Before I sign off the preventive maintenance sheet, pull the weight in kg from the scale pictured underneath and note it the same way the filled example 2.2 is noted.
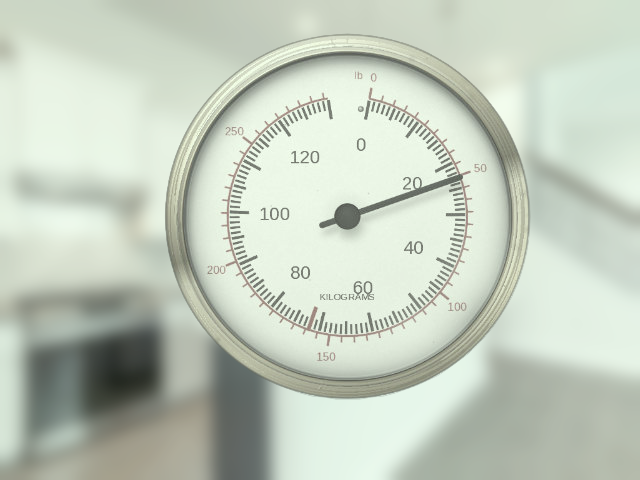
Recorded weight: 23
